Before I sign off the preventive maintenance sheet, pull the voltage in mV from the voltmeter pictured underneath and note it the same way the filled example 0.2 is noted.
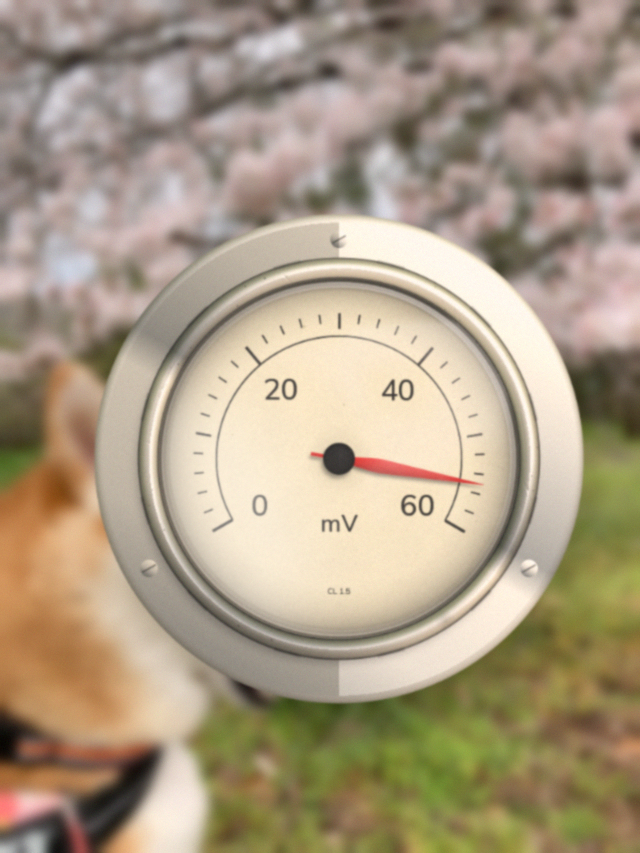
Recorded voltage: 55
